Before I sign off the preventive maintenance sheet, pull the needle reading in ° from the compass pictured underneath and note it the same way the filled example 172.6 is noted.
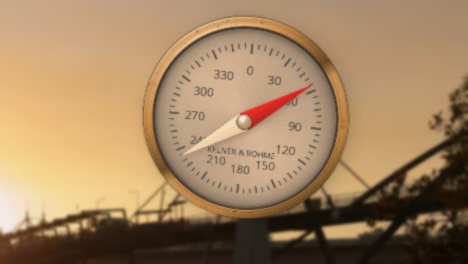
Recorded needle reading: 55
